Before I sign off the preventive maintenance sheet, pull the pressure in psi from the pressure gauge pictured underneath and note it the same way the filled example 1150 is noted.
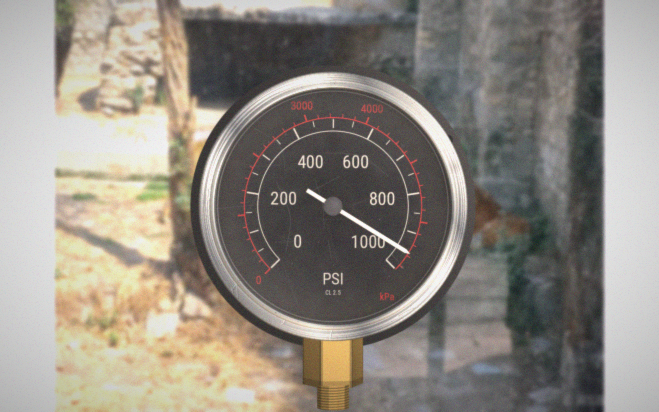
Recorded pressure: 950
